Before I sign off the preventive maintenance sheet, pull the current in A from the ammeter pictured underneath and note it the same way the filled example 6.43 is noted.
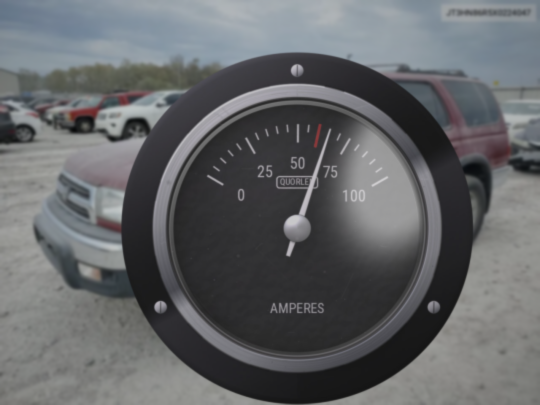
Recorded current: 65
